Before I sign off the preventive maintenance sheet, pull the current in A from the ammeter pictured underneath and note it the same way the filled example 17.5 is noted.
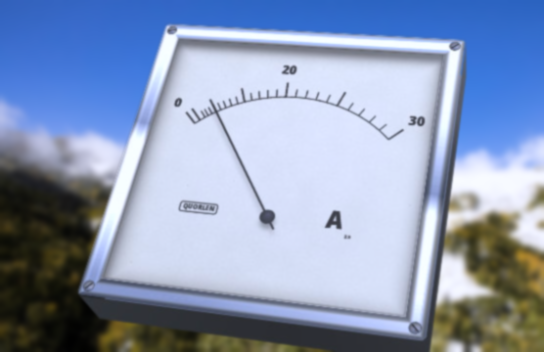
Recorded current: 10
